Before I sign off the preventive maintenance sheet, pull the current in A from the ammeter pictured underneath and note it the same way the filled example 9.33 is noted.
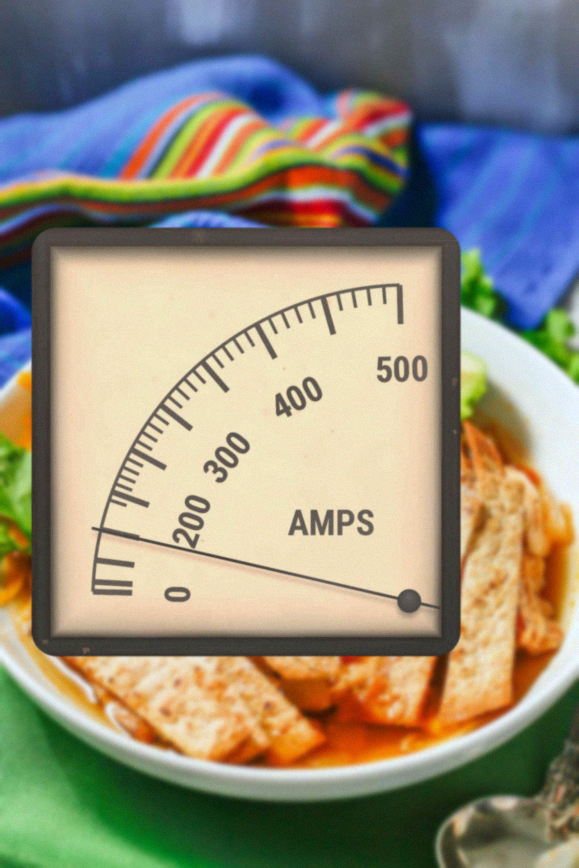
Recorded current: 150
